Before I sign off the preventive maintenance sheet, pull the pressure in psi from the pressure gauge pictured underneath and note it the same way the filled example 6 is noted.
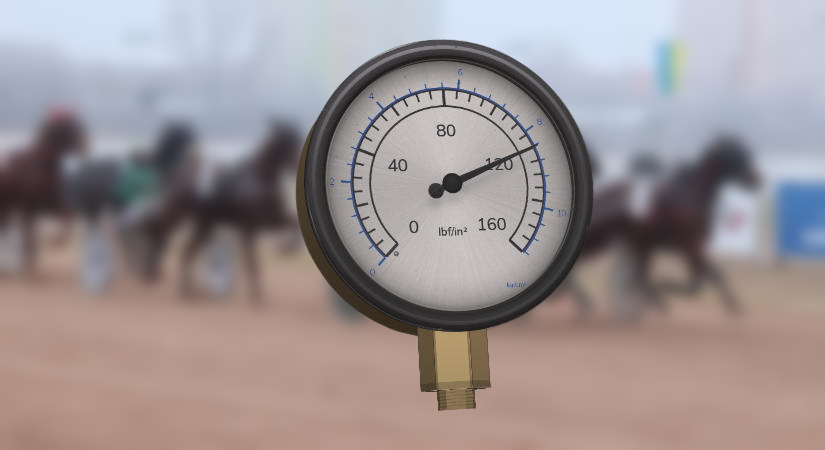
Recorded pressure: 120
